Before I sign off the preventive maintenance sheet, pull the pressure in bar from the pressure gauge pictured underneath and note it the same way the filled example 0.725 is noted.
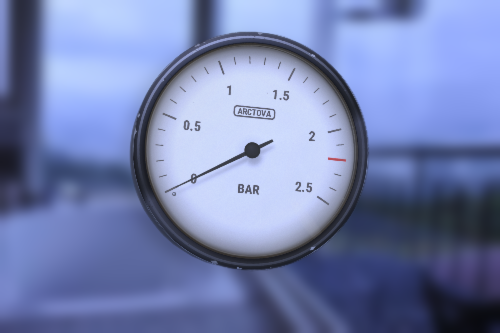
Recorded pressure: 0
